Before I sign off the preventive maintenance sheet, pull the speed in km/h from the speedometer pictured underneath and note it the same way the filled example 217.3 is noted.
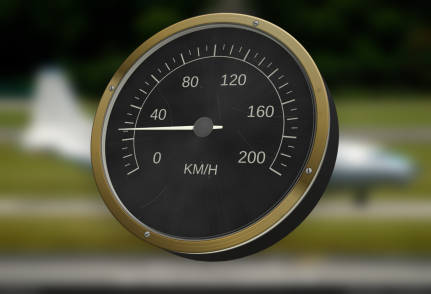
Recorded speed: 25
